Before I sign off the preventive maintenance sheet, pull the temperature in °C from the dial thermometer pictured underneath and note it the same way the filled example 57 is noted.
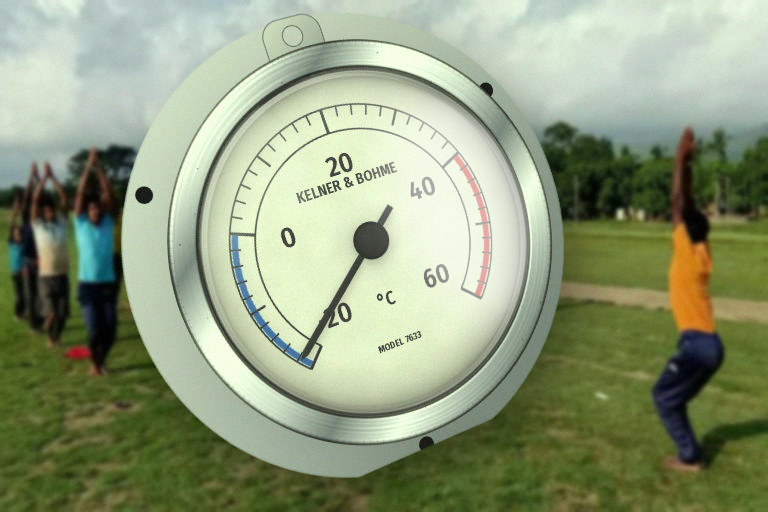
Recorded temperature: -18
